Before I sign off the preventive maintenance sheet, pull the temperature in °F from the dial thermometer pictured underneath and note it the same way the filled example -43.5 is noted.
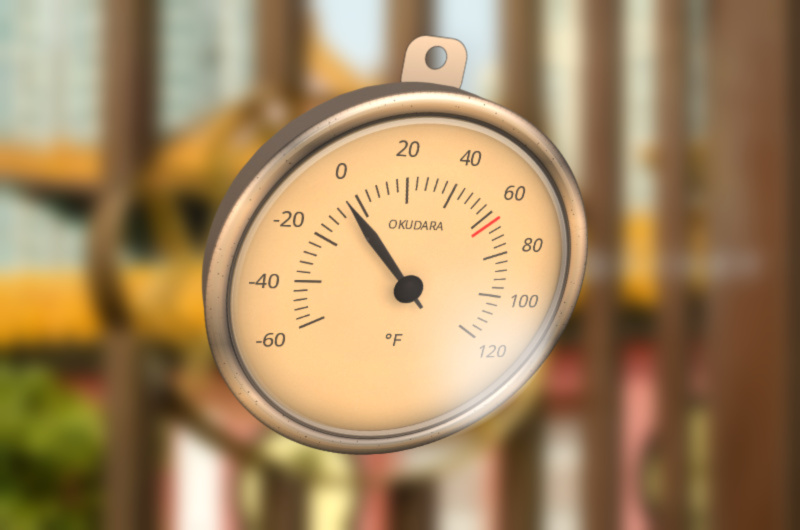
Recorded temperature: -4
